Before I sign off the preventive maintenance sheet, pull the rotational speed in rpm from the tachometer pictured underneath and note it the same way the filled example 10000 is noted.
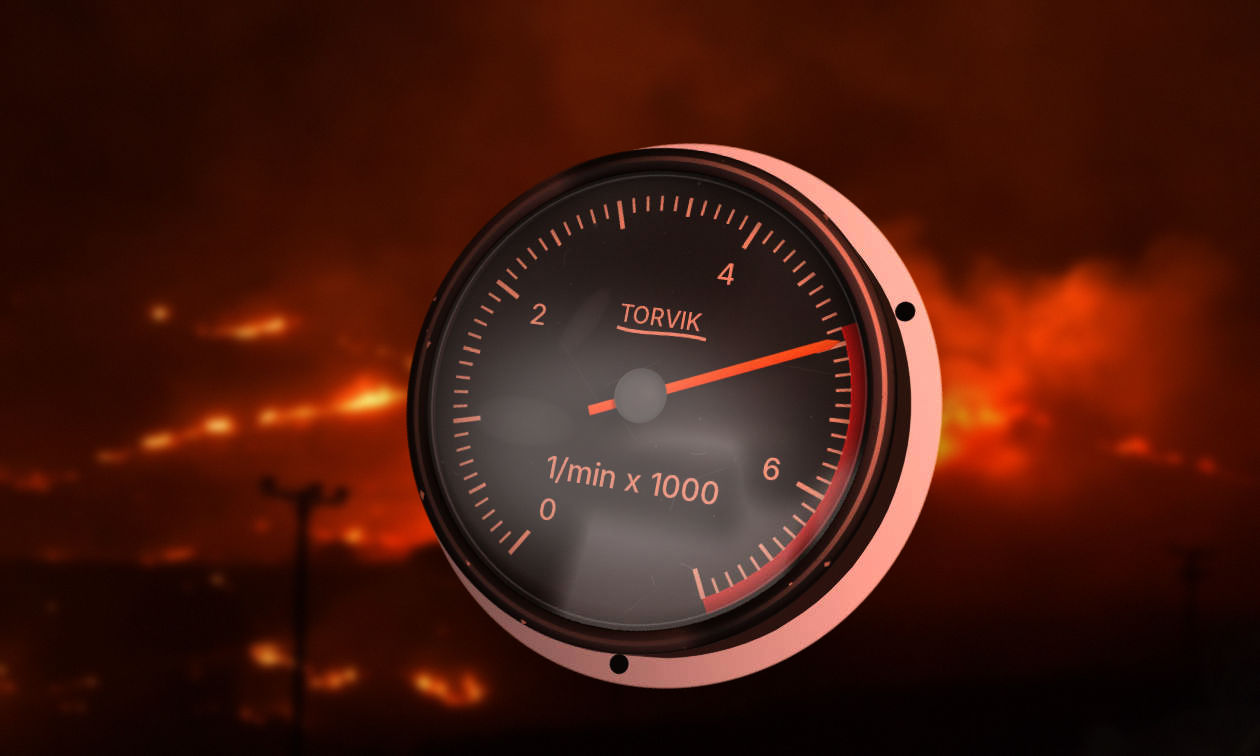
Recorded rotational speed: 5000
